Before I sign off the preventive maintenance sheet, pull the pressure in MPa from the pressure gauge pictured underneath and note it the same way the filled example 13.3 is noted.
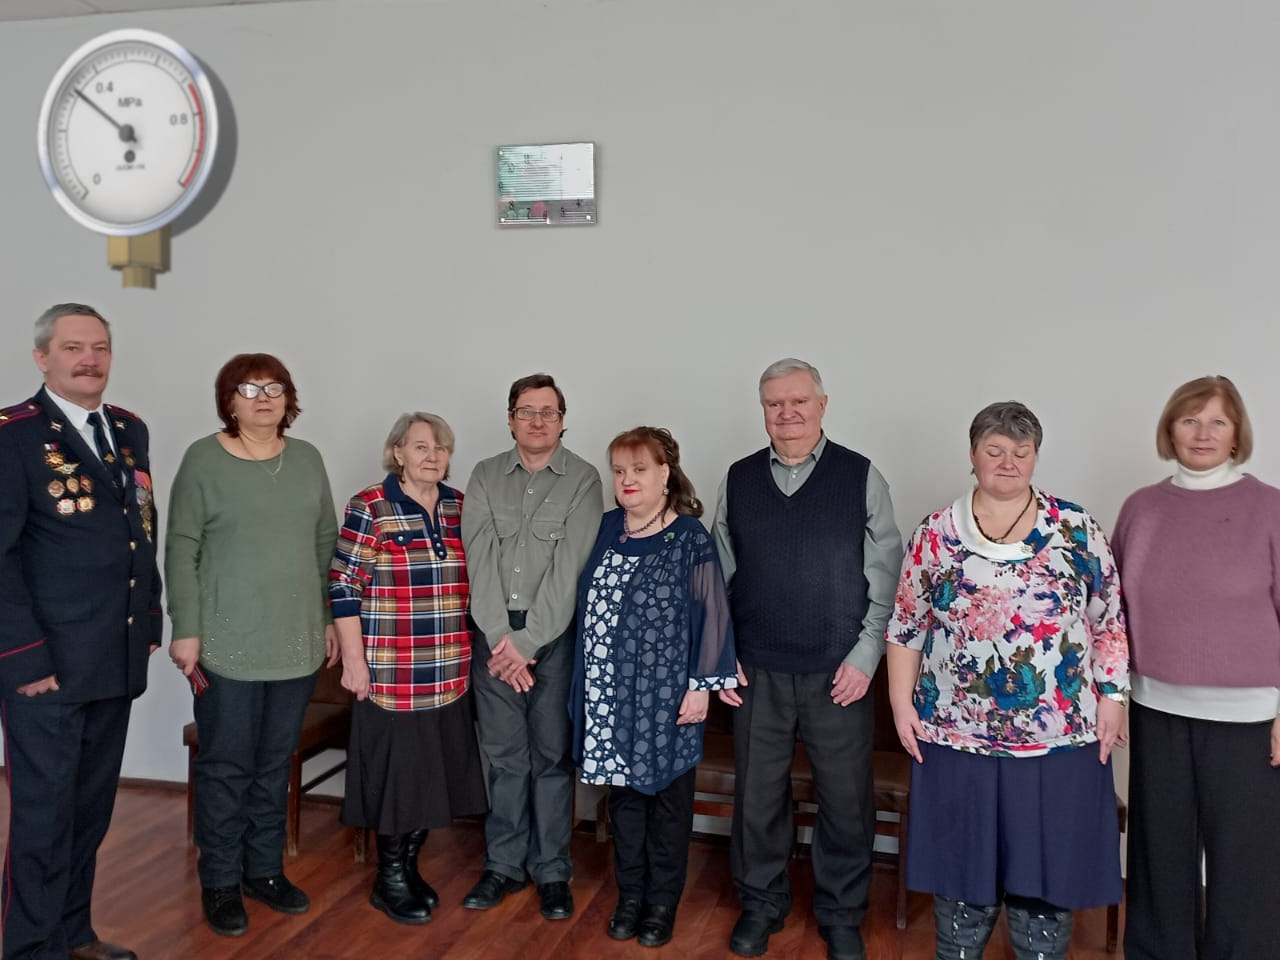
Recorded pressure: 0.32
